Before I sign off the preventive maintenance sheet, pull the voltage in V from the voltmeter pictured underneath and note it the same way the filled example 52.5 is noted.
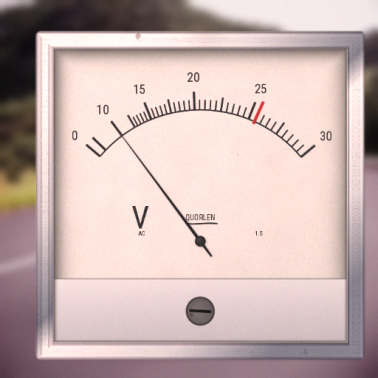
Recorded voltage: 10
